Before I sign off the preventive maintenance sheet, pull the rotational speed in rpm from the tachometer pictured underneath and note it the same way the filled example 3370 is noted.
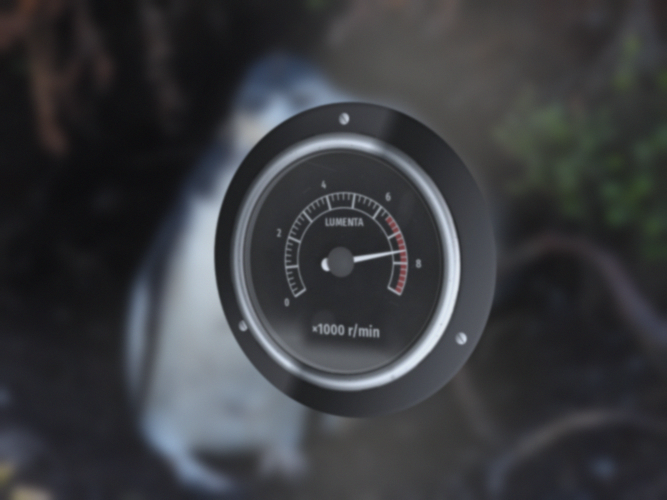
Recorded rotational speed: 7600
